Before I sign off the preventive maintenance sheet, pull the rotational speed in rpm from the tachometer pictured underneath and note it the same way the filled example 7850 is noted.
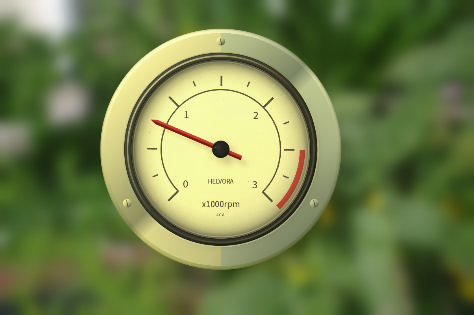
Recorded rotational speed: 750
